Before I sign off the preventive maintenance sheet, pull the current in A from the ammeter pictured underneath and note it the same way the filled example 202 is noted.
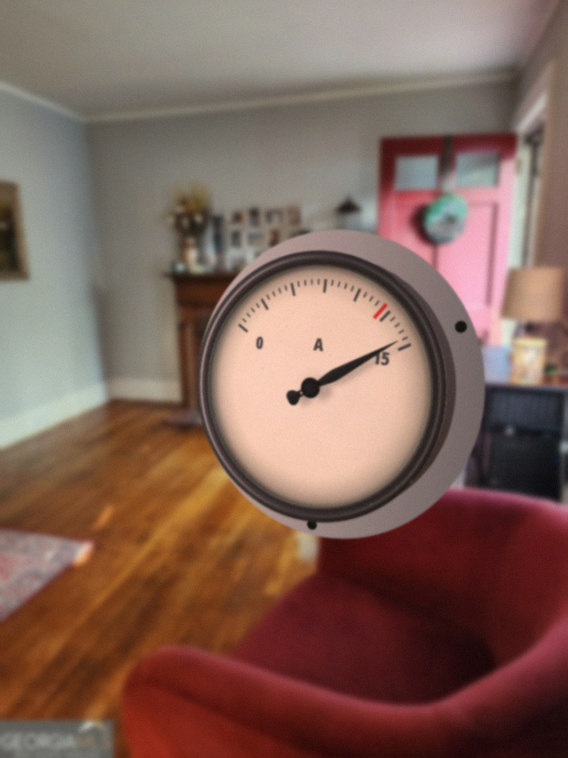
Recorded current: 14.5
